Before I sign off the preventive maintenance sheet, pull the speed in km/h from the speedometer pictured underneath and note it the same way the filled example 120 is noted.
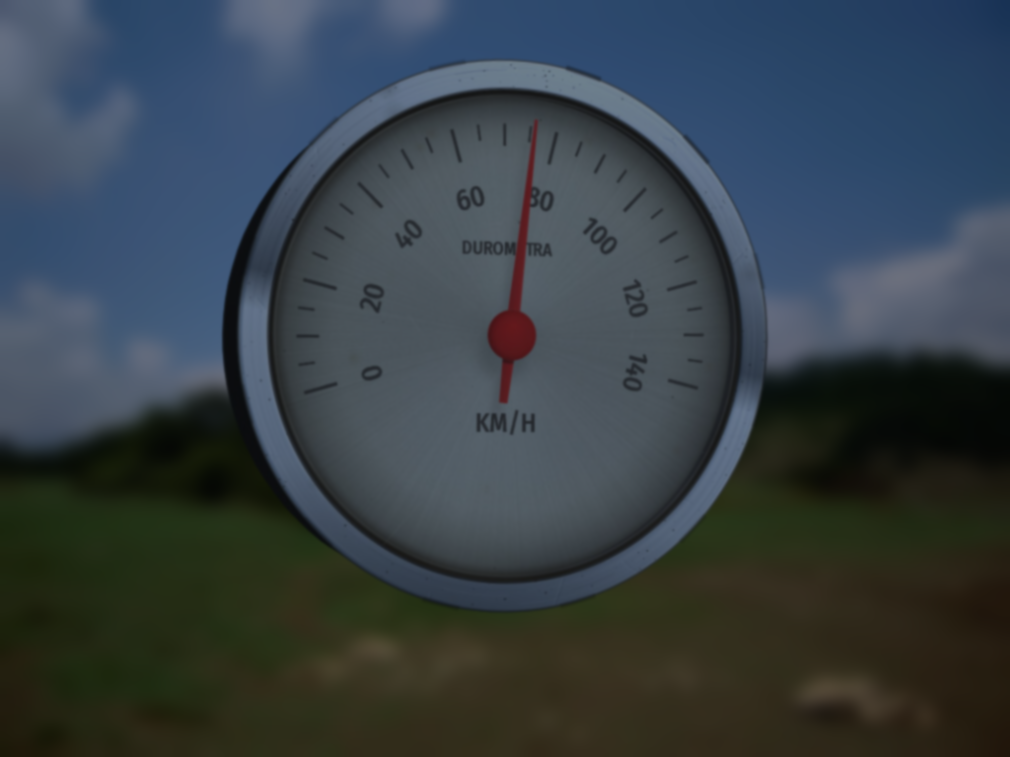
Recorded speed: 75
